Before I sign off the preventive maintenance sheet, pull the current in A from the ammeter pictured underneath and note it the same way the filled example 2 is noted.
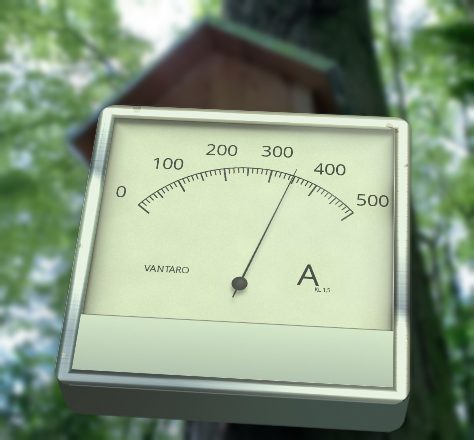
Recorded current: 350
